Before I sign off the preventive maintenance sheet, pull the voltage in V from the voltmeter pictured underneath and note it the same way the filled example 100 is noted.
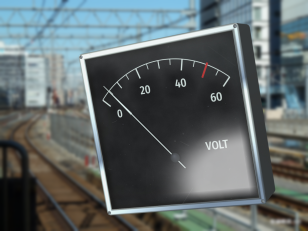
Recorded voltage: 5
